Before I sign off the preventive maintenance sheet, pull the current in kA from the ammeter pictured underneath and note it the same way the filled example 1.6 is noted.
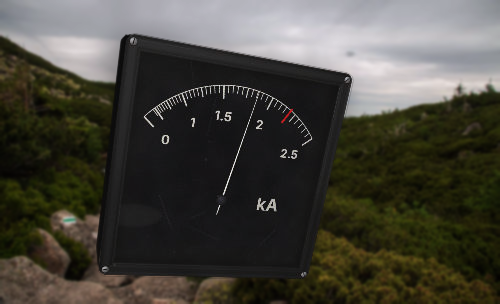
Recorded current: 1.85
